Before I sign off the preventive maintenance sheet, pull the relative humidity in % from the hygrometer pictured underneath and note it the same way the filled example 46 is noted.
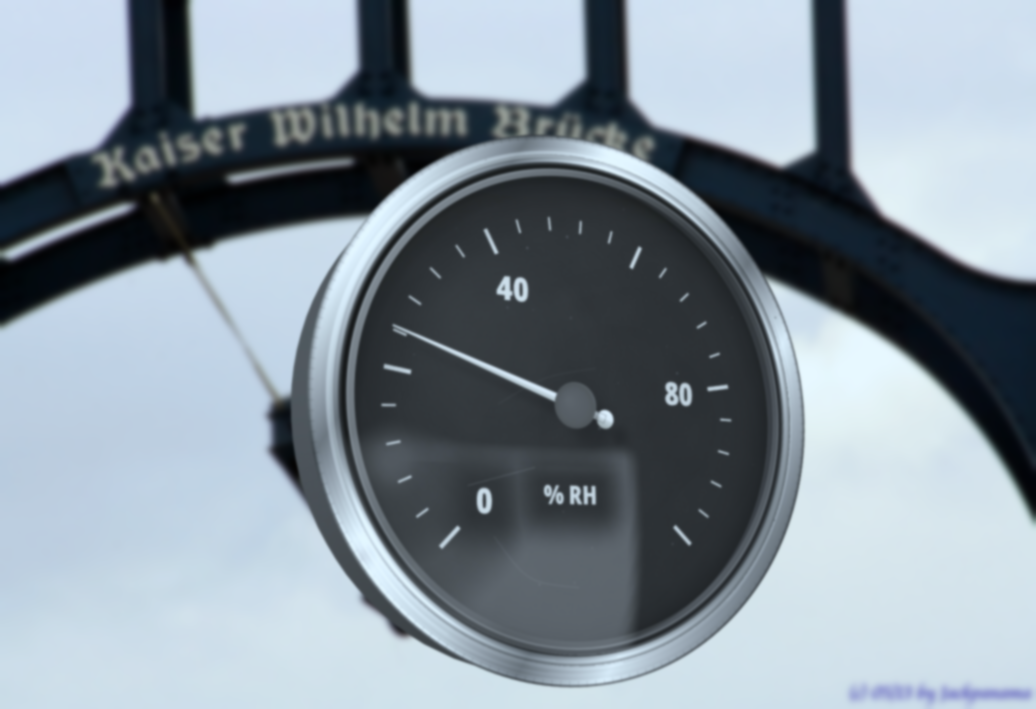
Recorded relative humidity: 24
